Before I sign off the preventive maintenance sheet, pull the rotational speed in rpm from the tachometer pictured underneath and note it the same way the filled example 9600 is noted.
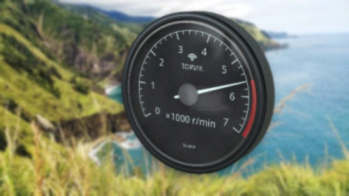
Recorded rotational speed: 5600
